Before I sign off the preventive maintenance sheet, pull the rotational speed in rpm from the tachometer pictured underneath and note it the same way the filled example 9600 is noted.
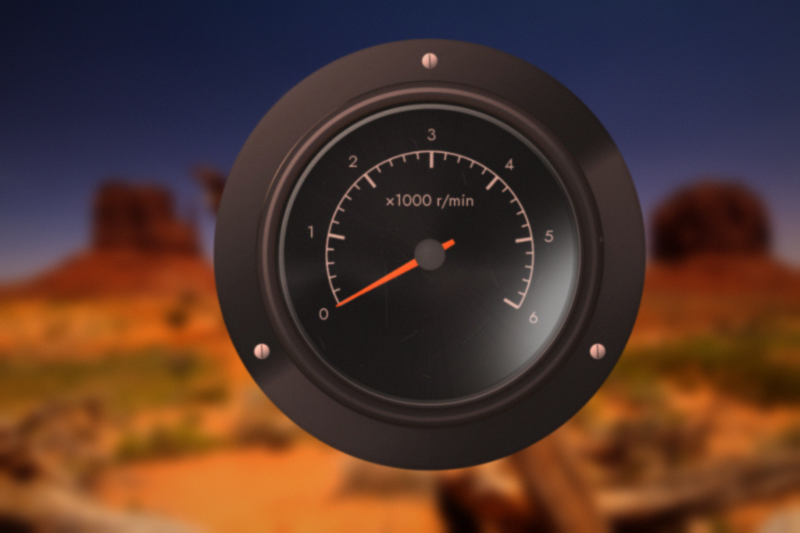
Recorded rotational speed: 0
